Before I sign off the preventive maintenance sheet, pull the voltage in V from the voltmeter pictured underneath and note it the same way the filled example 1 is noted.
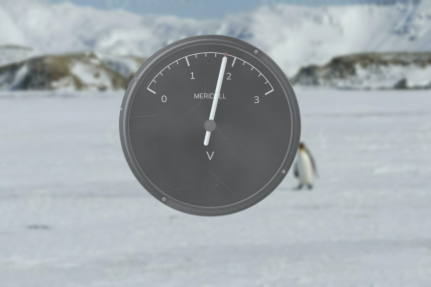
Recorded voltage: 1.8
